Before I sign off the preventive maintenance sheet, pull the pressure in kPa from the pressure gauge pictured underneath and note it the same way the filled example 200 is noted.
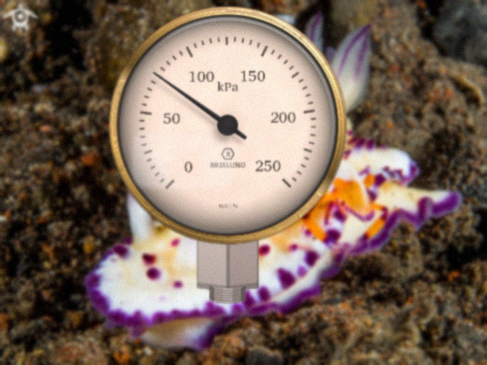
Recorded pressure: 75
